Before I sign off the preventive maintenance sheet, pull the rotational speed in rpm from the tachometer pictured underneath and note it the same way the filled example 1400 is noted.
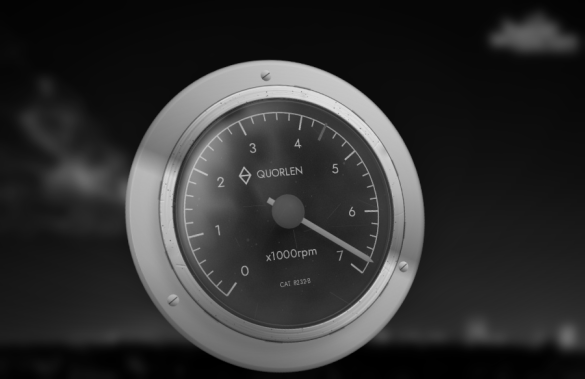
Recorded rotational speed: 6800
